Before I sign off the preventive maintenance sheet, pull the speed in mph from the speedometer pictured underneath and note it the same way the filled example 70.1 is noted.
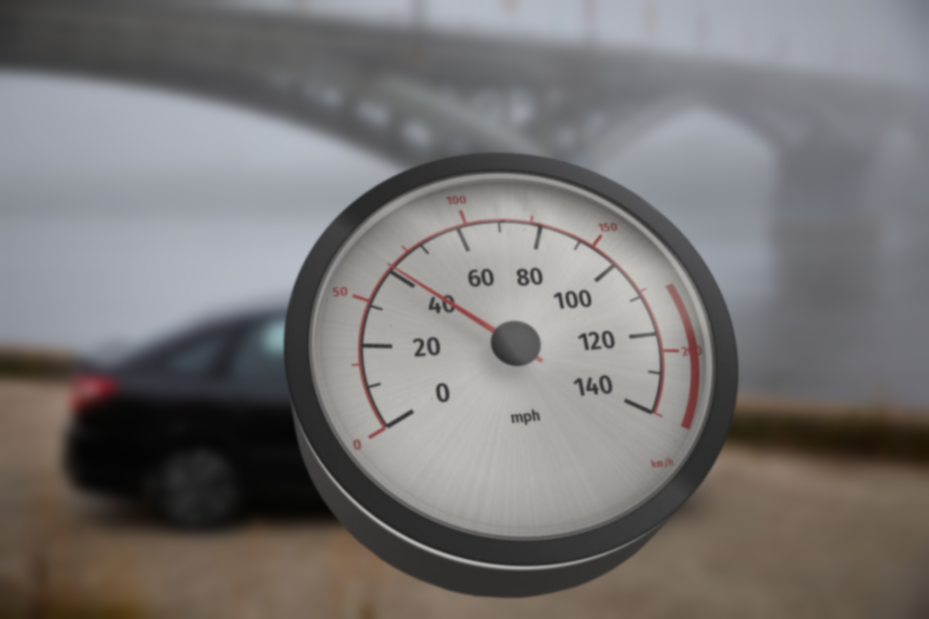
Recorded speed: 40
